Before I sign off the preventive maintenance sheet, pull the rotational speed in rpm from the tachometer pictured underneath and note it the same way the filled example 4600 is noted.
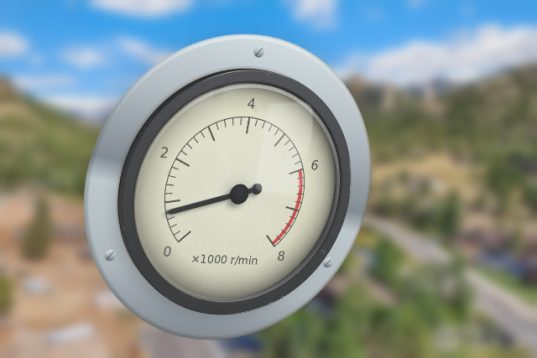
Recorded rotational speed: 800
